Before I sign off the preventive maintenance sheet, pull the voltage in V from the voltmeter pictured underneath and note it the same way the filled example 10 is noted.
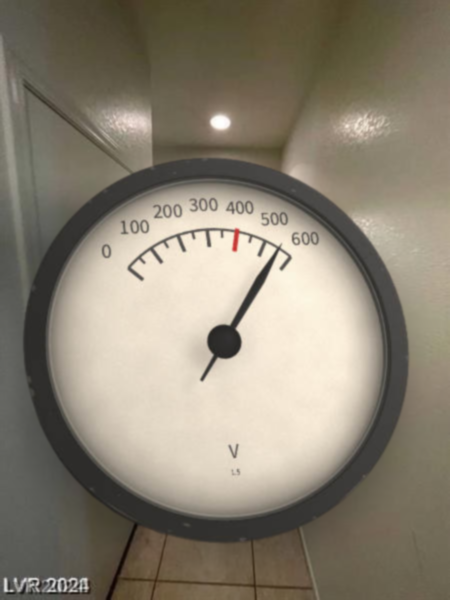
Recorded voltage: 550
